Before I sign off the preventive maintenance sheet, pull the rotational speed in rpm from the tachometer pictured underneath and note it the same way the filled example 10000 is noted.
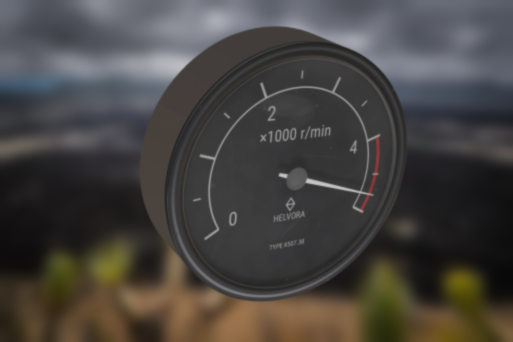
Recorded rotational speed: 4750
